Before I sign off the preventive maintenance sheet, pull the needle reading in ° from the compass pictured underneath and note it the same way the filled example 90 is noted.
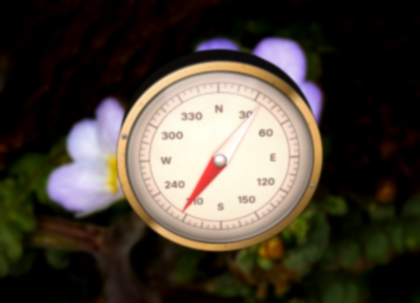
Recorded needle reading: 215
